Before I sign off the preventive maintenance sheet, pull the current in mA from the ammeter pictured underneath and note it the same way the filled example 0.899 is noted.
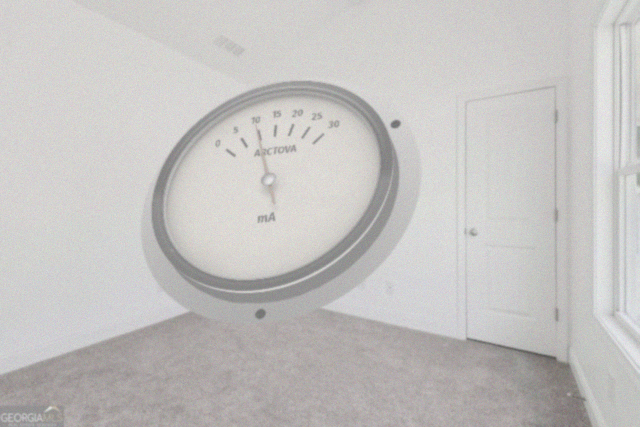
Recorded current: 10
